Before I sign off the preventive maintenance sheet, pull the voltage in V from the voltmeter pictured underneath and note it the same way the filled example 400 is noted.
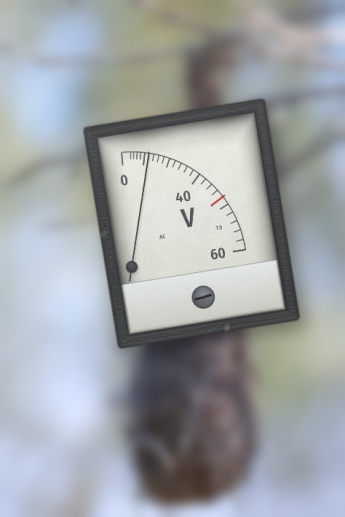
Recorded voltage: 22
